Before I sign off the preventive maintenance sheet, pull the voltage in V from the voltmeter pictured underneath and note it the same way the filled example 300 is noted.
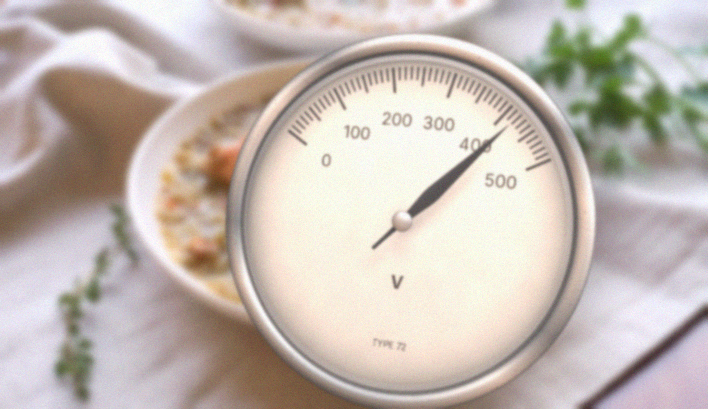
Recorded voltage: 420
